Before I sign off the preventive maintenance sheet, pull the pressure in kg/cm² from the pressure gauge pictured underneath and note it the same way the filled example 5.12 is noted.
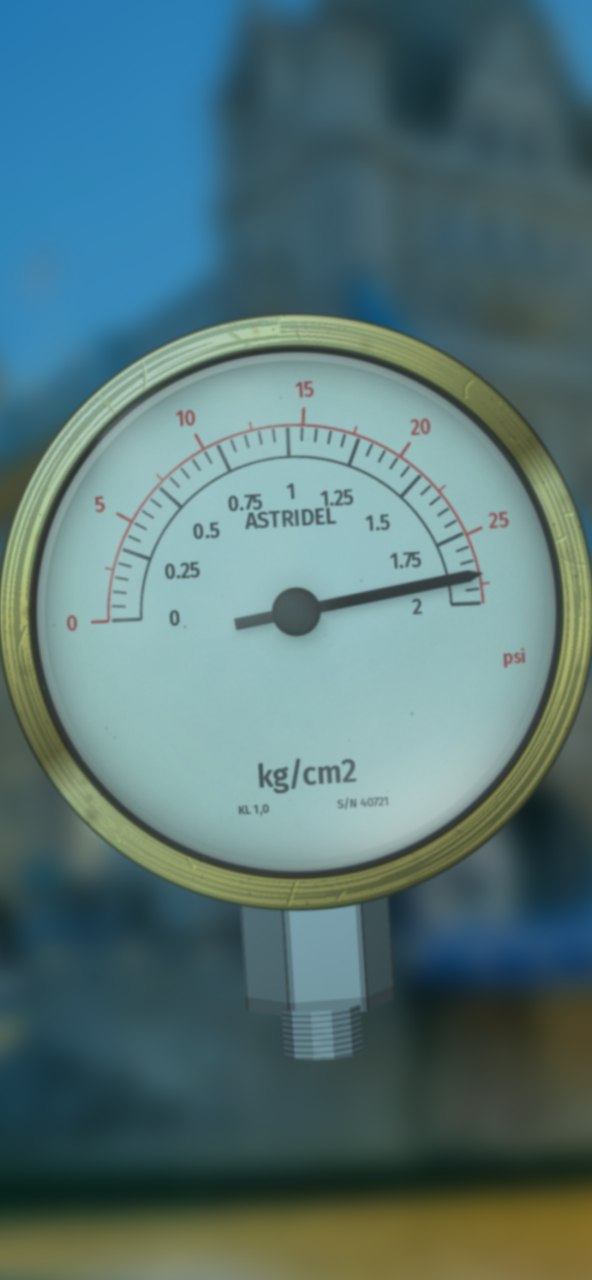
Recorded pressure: 1.9
